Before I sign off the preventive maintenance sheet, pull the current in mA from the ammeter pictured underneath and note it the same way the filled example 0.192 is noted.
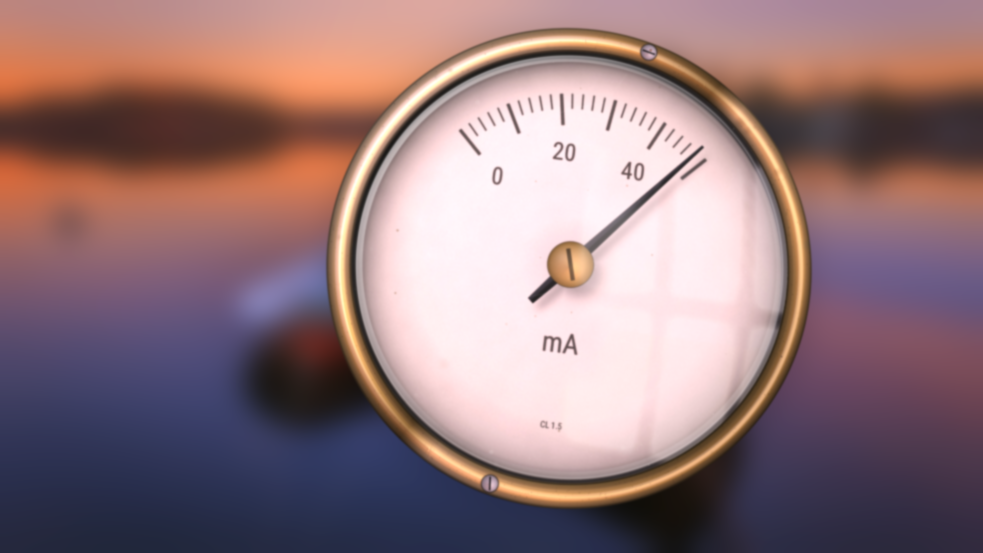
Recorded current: 48
